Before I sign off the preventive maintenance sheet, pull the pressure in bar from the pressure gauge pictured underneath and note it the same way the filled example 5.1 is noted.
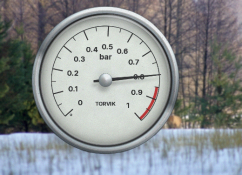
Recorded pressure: 0.8
